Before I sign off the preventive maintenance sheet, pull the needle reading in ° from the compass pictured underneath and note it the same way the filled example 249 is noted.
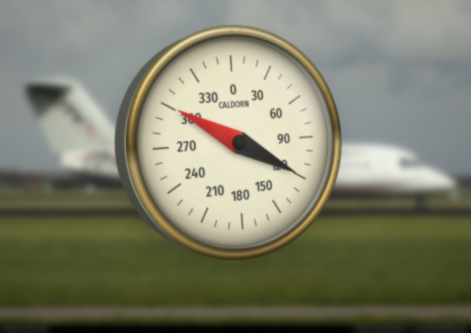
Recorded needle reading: 300
